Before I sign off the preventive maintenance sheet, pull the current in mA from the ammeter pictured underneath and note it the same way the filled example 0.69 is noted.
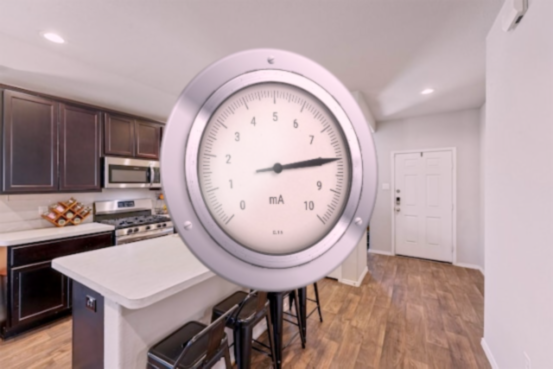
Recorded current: 8
